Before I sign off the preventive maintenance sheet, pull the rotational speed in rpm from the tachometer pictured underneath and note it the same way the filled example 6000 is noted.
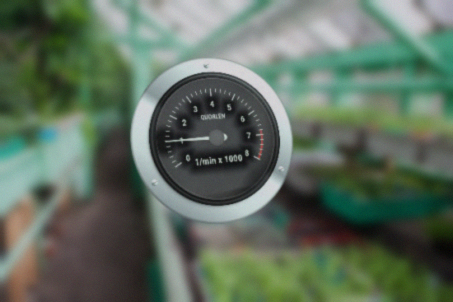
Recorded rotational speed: 1000
